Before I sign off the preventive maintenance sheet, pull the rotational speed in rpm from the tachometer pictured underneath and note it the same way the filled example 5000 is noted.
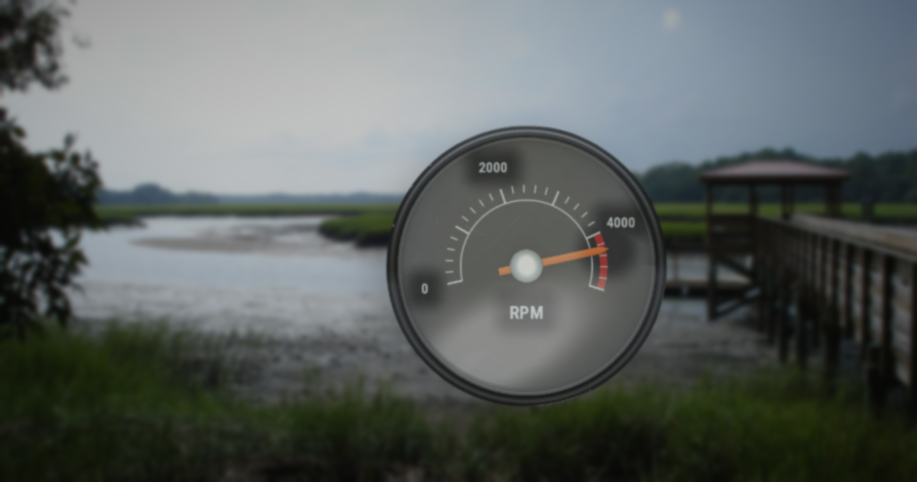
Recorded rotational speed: 4300
